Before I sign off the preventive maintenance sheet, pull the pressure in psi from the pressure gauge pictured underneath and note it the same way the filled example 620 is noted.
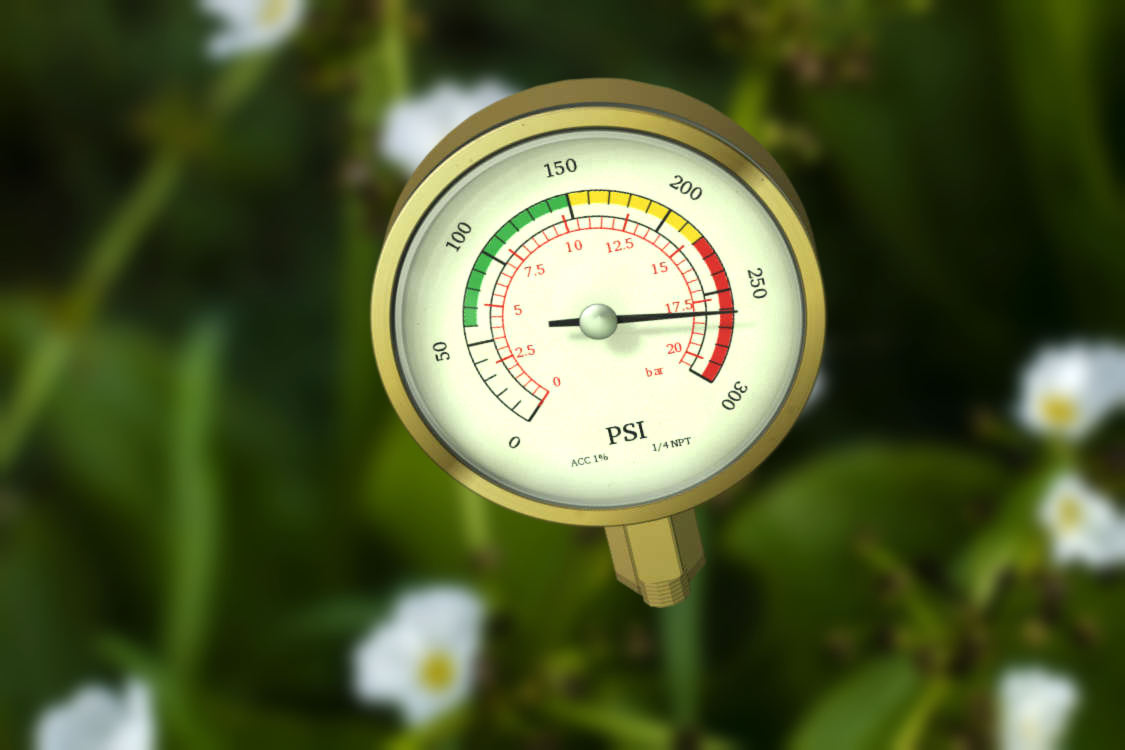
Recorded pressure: 260
